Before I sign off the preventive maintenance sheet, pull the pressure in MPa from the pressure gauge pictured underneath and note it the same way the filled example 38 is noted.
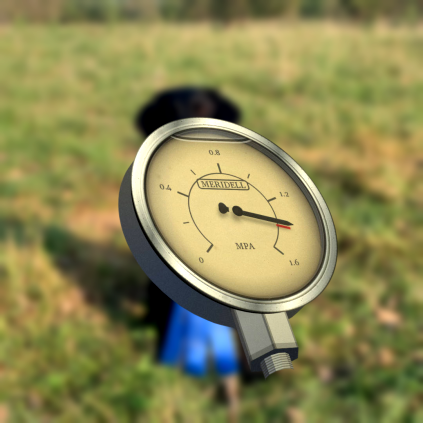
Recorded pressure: 1.4
